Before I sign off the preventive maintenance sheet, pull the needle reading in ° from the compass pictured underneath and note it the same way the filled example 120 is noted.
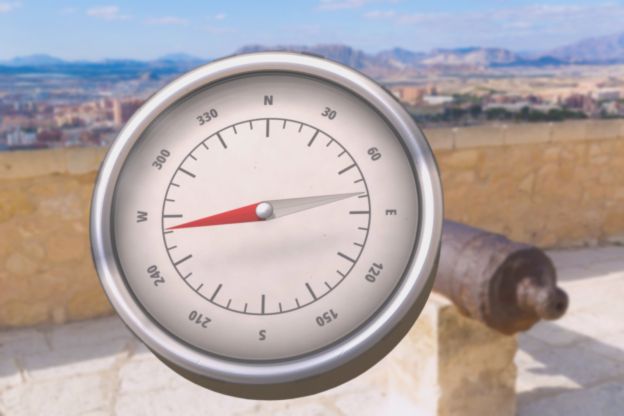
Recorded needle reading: 260
